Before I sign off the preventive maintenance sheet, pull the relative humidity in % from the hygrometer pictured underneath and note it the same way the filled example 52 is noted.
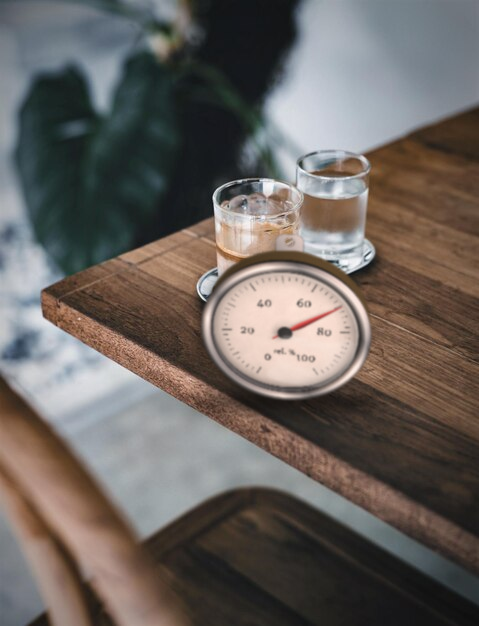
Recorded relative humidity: 70
